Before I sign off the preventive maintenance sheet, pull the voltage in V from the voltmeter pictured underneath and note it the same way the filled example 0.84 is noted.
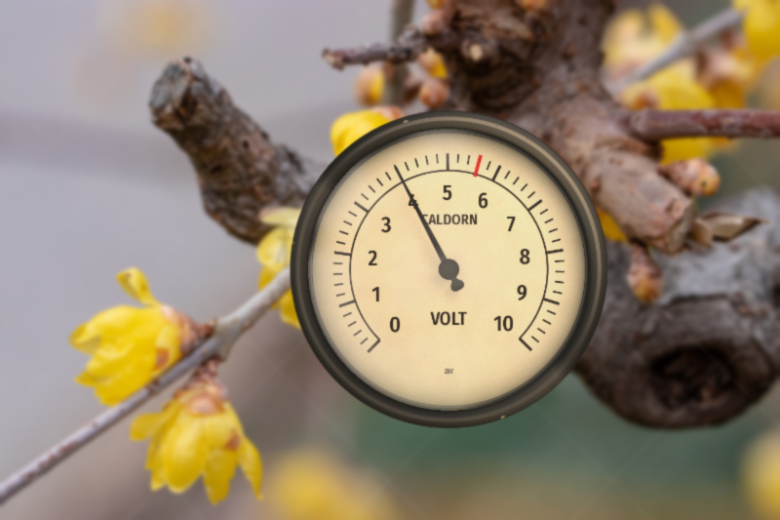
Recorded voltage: 4
